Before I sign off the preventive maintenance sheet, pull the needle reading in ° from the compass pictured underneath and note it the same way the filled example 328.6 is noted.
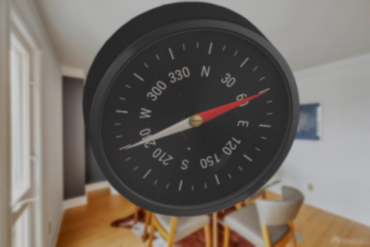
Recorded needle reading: 60
